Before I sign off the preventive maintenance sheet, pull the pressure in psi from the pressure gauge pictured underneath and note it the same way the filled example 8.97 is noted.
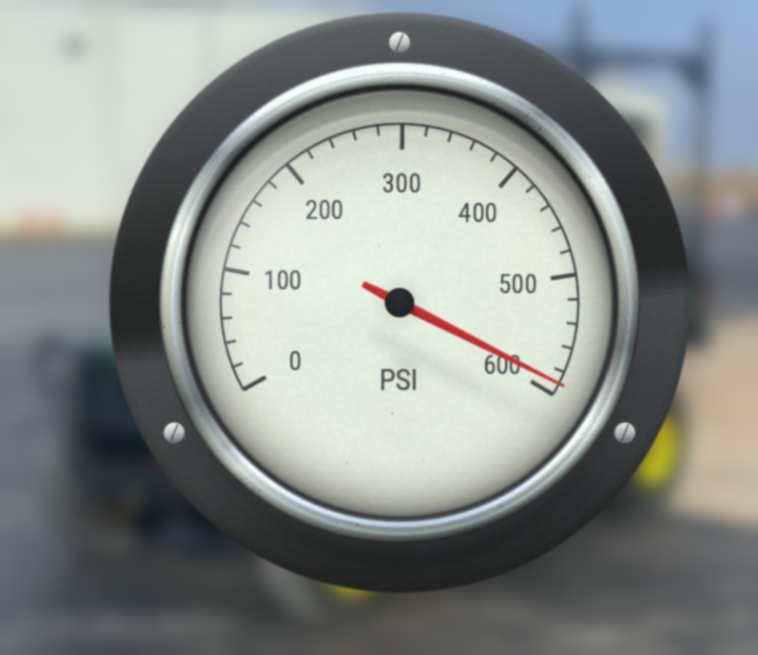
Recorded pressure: 590
